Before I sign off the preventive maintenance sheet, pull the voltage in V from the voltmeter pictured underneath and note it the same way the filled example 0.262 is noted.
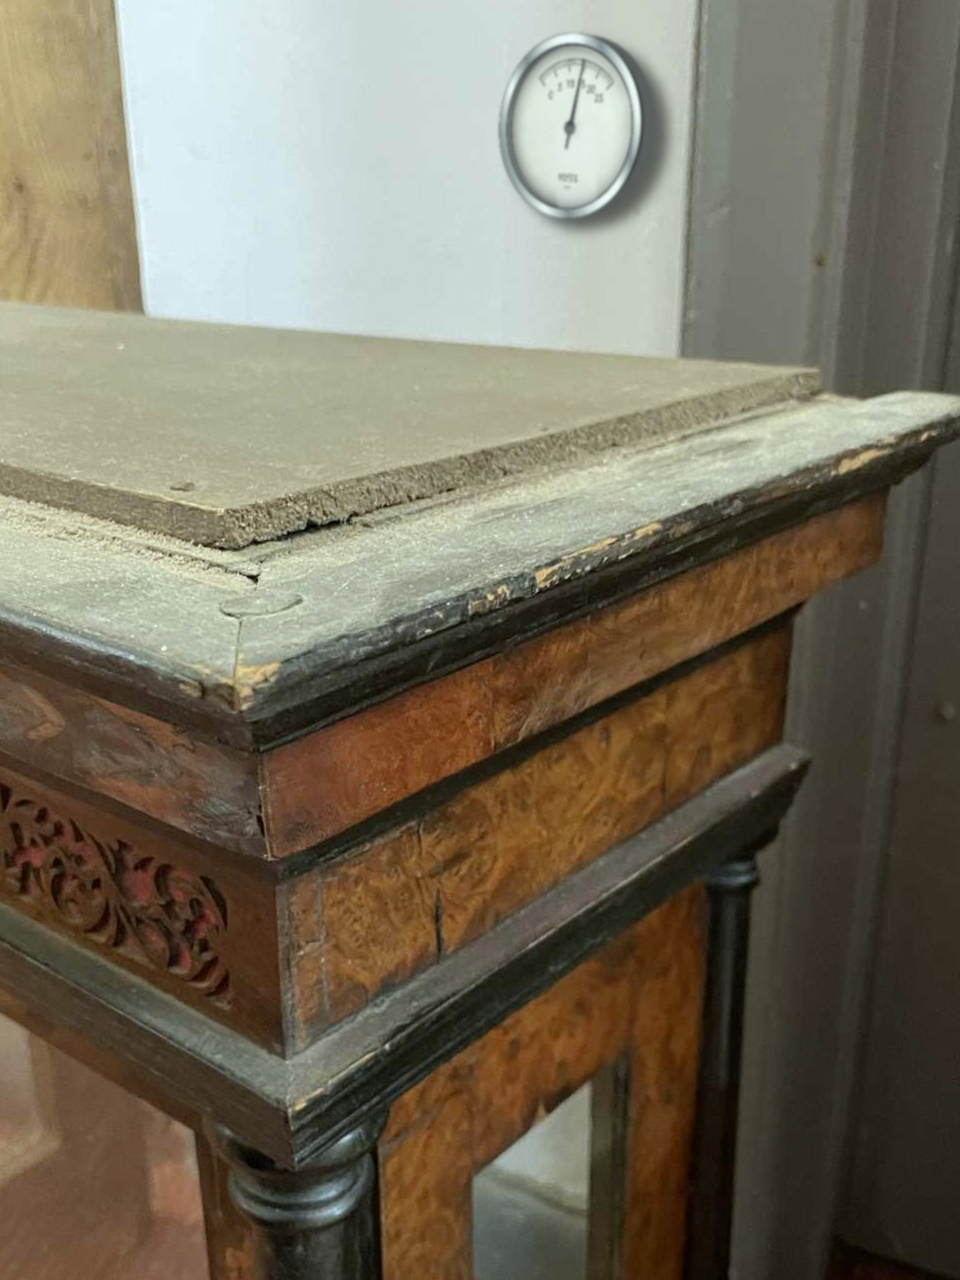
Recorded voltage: 15
